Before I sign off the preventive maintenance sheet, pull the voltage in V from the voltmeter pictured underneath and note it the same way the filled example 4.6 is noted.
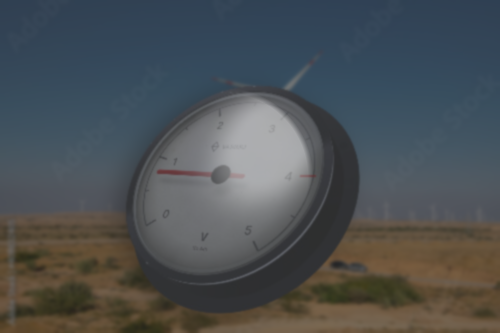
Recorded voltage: 0.75
